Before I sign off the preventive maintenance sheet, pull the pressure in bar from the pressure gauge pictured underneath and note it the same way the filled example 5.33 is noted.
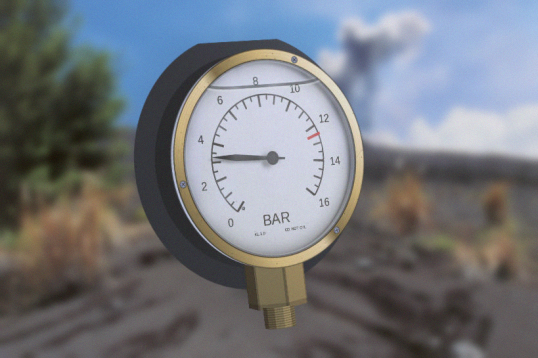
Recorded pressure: 3.25
